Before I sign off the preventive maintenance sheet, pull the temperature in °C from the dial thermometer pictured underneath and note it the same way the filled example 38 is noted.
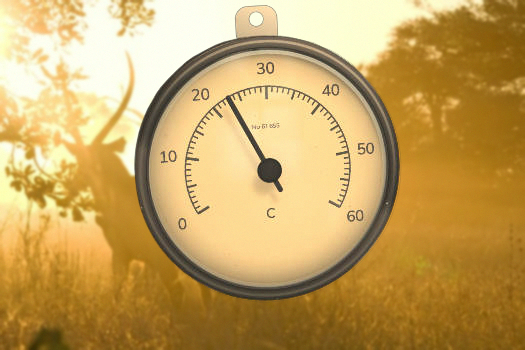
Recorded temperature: 23
